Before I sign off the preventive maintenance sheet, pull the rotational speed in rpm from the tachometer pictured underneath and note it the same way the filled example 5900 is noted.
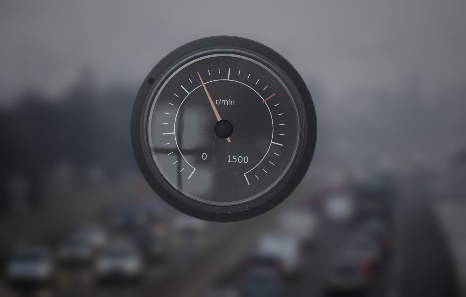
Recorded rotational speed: 600
